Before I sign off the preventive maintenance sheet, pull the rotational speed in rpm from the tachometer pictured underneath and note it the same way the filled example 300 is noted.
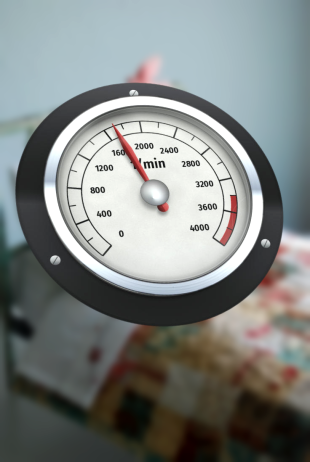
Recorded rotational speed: 1700
